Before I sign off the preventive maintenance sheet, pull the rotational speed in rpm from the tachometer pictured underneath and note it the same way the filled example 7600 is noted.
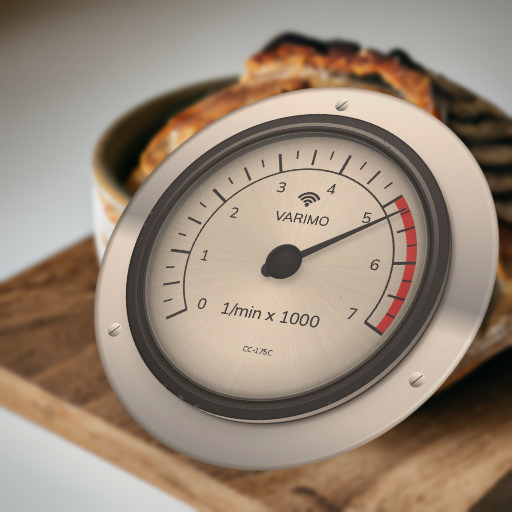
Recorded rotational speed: 5250
